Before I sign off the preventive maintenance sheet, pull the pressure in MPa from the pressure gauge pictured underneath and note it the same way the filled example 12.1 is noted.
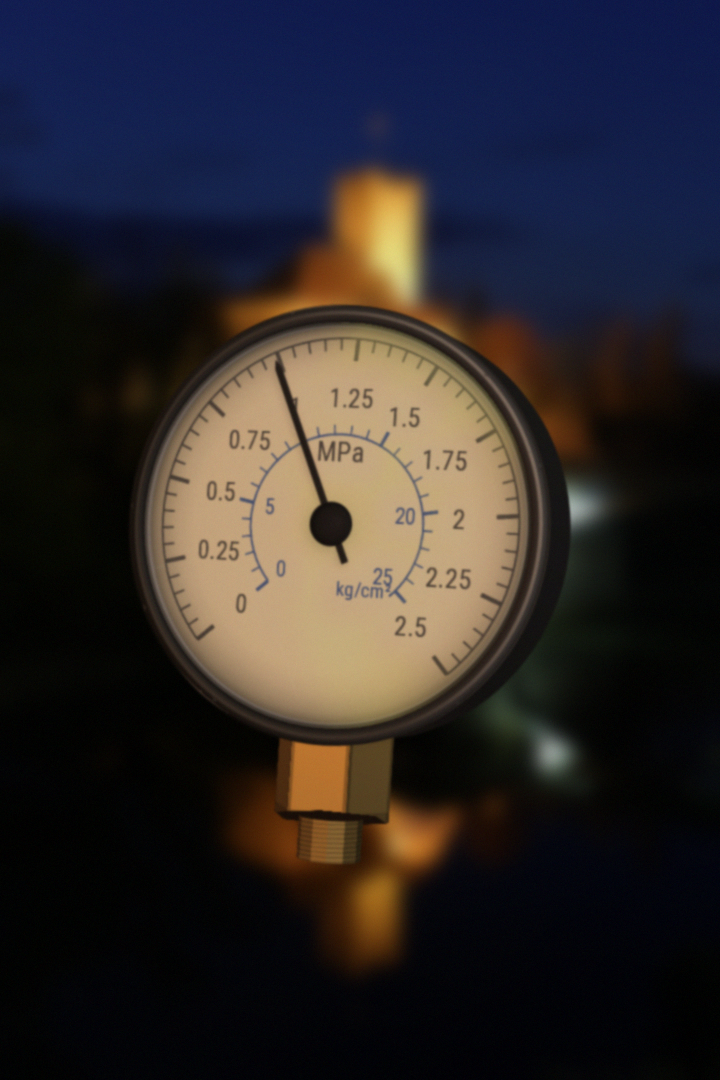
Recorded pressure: 1
